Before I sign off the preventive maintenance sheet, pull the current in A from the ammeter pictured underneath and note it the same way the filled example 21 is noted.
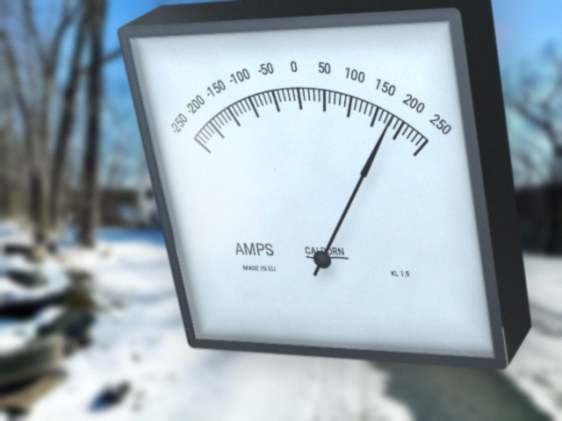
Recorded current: 180
